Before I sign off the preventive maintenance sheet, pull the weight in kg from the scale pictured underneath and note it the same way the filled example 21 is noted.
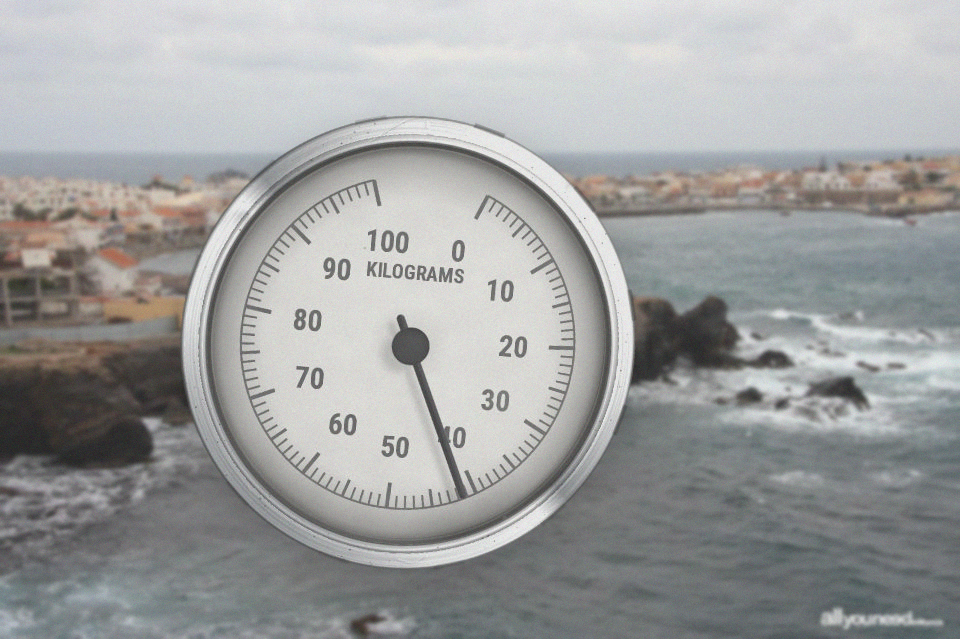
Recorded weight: 41.5
